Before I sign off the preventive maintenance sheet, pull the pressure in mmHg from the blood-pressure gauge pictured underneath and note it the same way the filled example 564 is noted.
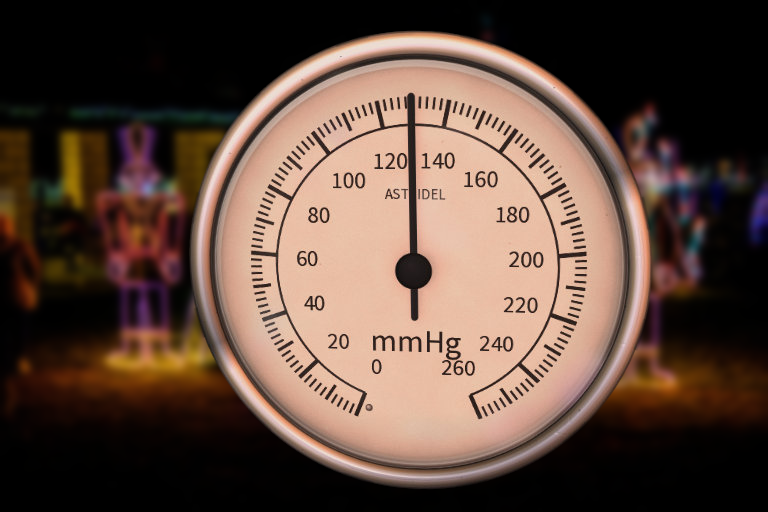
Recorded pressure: 130
